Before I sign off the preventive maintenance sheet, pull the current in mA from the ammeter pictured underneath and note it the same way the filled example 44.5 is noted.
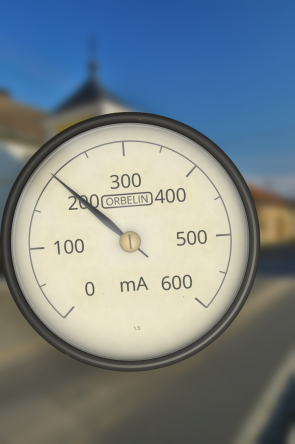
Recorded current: 200
